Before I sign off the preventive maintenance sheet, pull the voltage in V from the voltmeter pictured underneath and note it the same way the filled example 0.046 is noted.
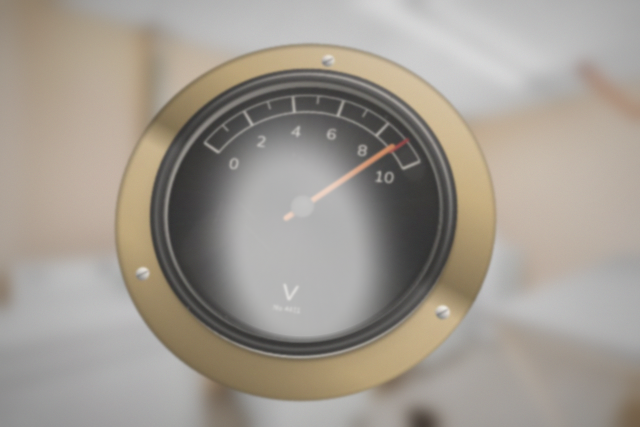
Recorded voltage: 9
